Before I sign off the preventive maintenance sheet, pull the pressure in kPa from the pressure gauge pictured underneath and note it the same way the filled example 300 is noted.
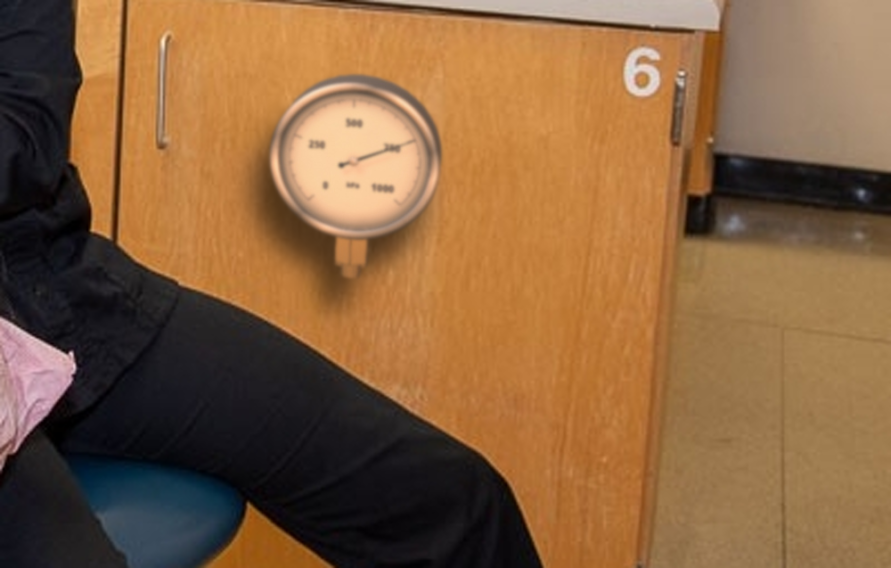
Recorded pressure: 750
